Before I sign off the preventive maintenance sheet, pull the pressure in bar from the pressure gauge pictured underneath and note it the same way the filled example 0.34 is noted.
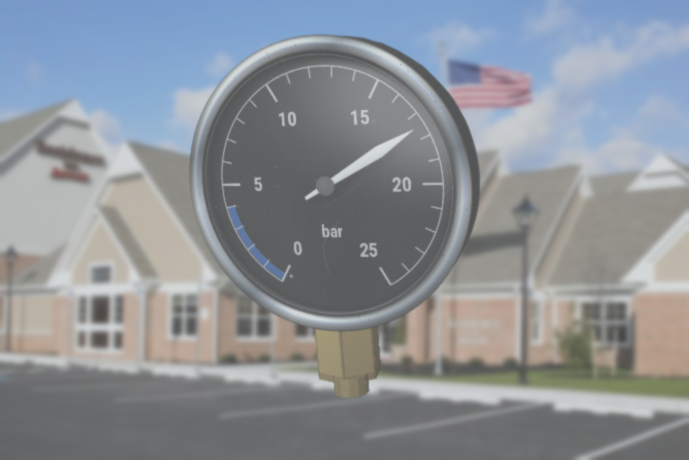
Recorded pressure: 17.5
